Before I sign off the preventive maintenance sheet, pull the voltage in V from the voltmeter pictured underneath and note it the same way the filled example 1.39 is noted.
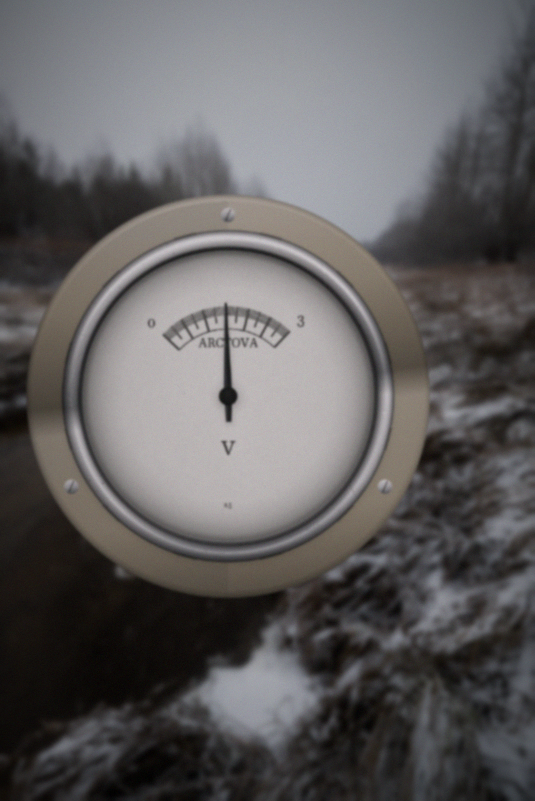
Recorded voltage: 1.5
